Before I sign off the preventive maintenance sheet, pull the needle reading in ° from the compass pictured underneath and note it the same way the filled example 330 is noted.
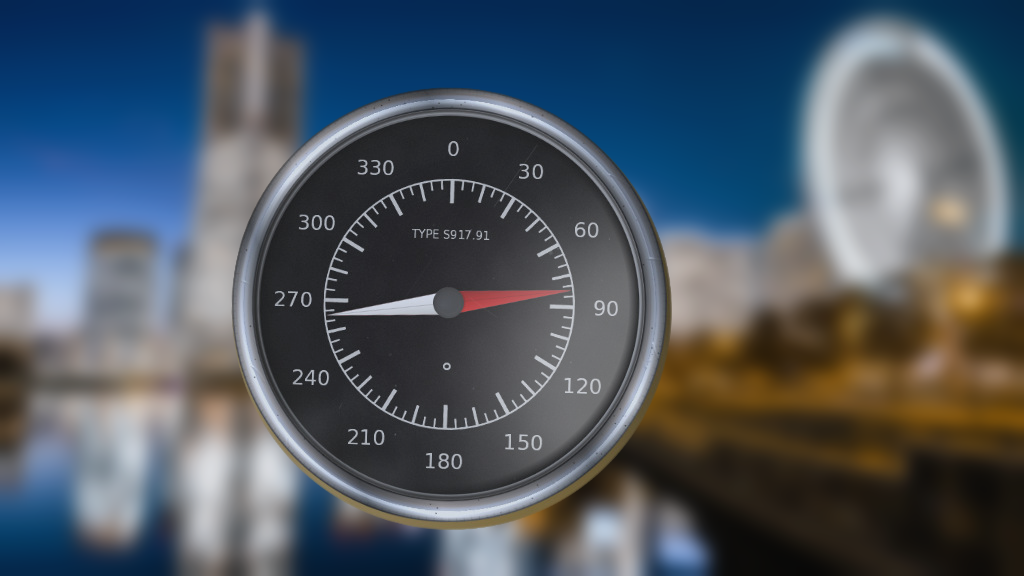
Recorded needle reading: 82.5
